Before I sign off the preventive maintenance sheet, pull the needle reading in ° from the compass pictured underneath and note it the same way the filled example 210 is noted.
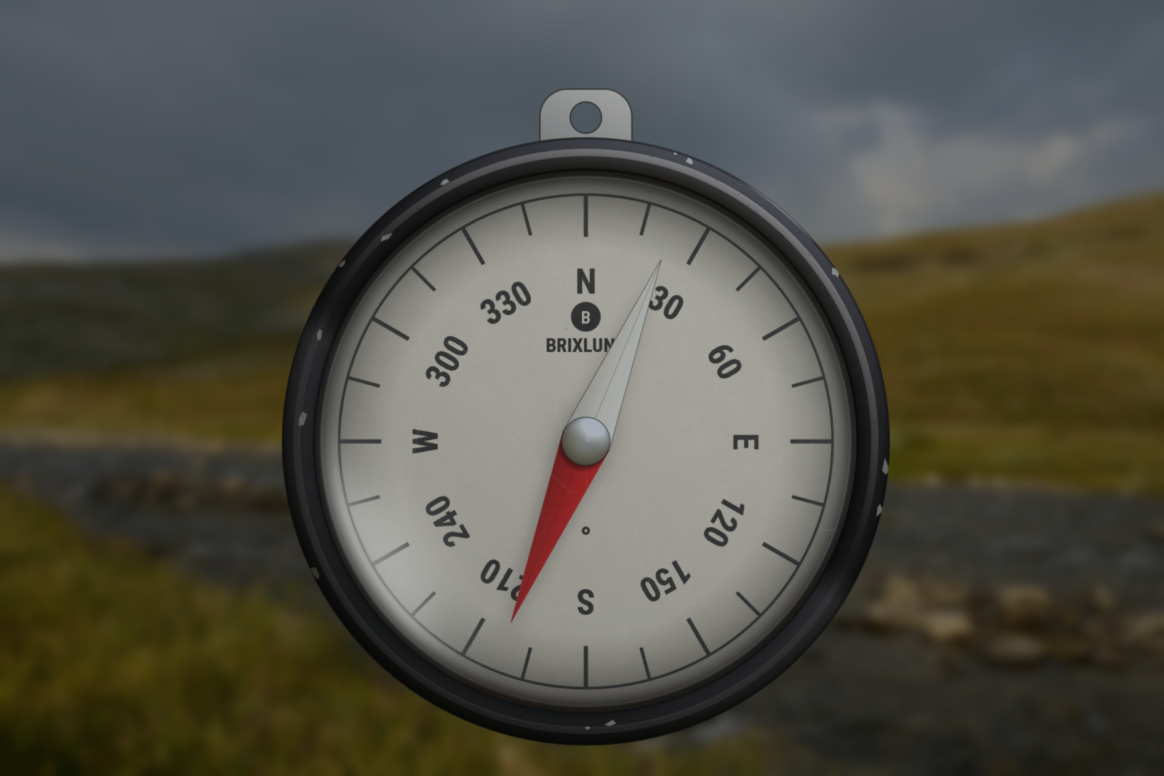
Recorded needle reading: 202.5
